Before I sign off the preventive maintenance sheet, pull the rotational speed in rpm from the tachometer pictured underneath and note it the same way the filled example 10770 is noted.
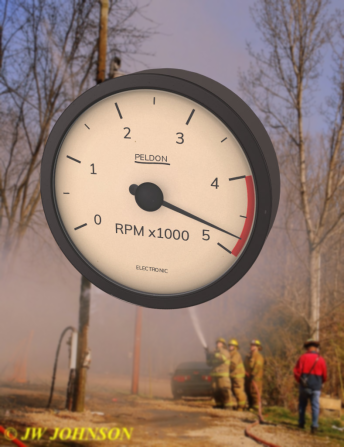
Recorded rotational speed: 4750
